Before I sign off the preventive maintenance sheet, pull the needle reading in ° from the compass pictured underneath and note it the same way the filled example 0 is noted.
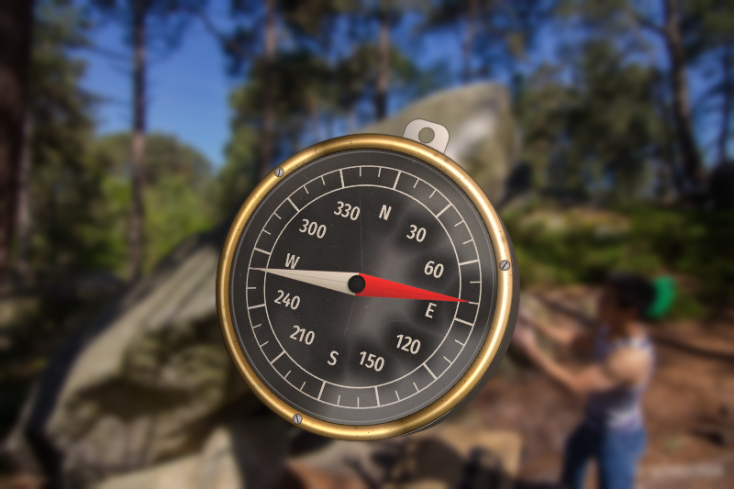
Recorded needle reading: 80
